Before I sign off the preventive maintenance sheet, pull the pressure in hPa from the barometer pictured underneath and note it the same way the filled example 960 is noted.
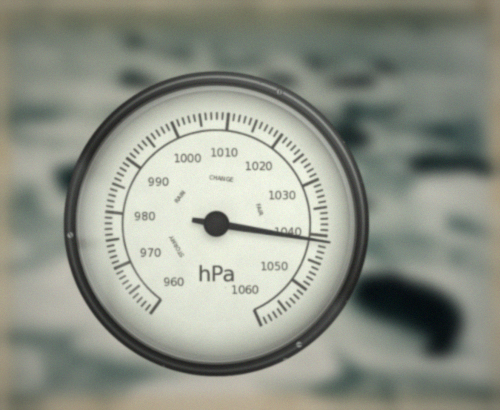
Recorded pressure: 1041
